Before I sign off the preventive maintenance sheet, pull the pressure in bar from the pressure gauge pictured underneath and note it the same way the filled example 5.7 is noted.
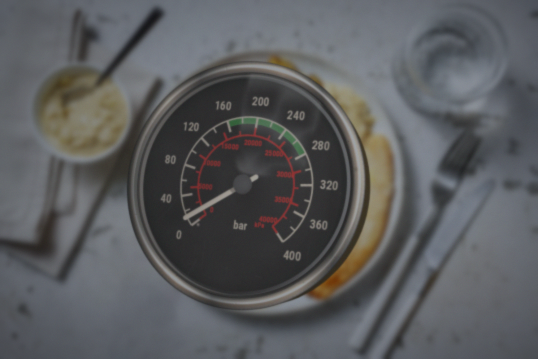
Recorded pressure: 10
